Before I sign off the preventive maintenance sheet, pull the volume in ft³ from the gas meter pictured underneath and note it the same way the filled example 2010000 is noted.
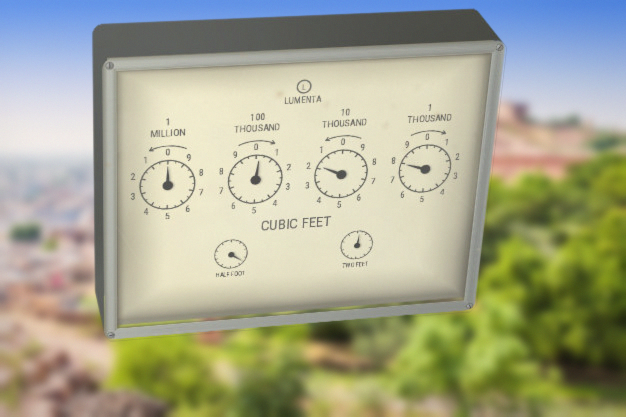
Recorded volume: 1800
